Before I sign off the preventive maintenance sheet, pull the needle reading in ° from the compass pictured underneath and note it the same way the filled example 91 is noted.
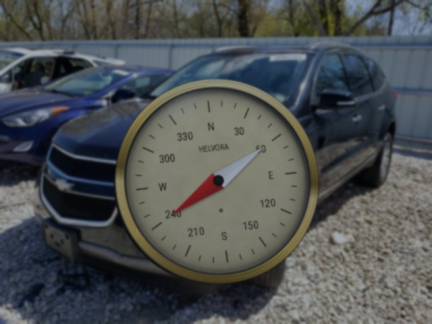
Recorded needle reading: 240
